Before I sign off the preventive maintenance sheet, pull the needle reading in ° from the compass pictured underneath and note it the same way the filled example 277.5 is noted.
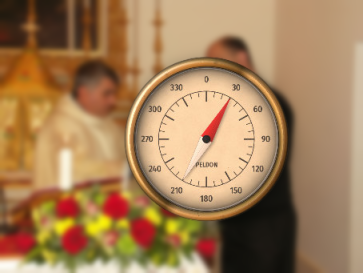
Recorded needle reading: 30
